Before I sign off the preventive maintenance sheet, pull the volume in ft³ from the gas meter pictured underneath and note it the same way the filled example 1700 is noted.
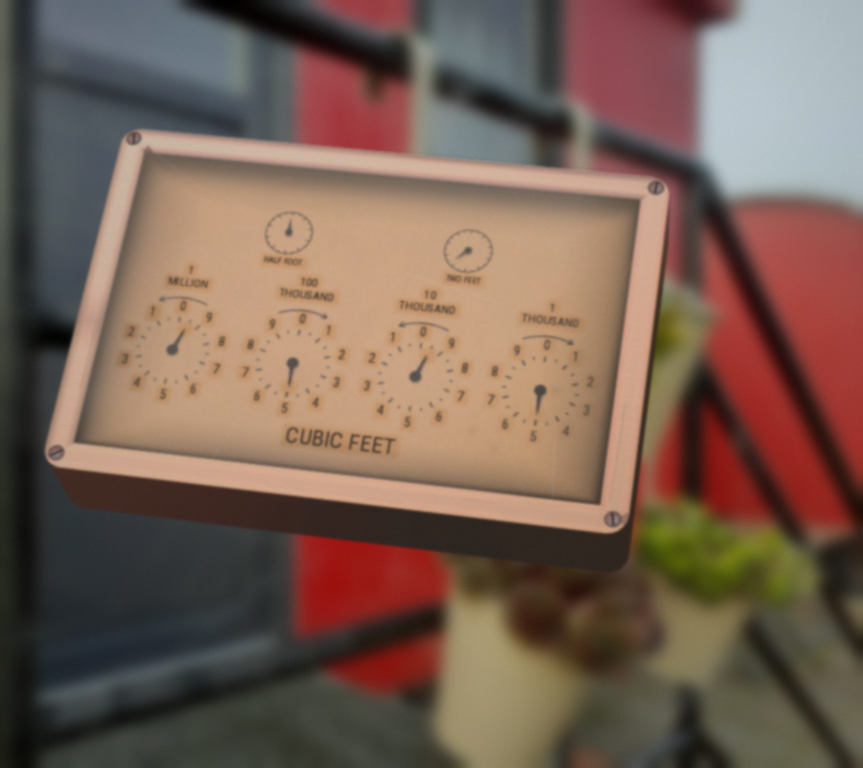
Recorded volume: 949500
